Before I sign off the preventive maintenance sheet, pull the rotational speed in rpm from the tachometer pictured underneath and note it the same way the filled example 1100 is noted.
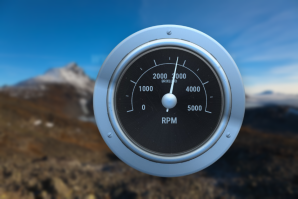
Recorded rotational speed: 2750
